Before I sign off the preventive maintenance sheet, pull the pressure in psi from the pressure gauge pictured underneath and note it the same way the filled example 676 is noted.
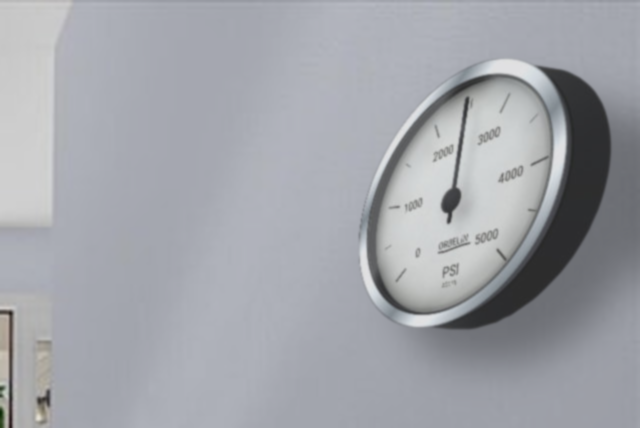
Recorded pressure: 2500
